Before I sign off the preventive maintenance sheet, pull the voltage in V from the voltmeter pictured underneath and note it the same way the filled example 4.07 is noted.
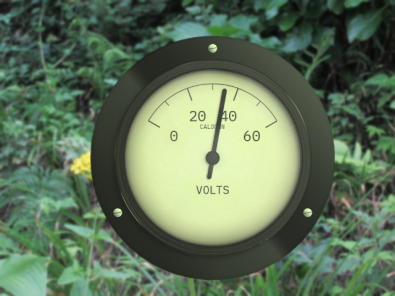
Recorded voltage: 35
